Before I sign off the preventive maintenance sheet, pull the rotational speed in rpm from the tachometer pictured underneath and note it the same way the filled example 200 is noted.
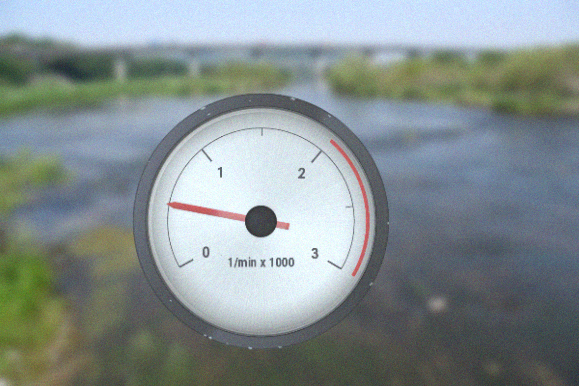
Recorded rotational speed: 500
